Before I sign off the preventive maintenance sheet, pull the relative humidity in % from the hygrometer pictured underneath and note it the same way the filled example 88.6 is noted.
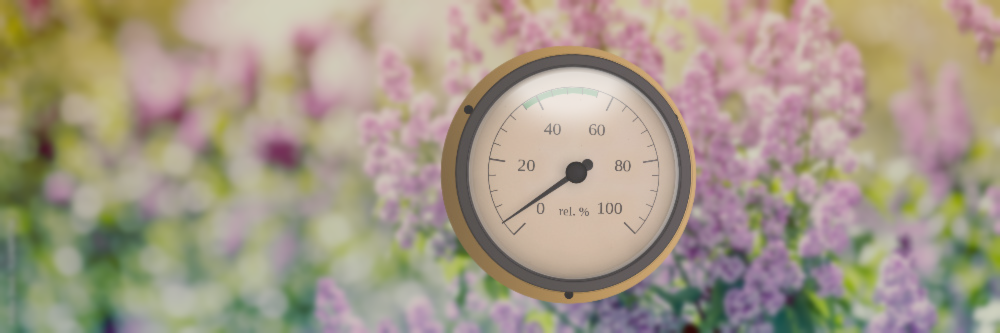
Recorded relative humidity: 4
